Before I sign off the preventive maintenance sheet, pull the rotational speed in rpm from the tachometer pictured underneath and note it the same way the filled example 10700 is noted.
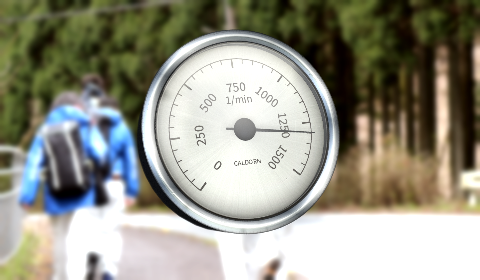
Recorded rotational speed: 1300
